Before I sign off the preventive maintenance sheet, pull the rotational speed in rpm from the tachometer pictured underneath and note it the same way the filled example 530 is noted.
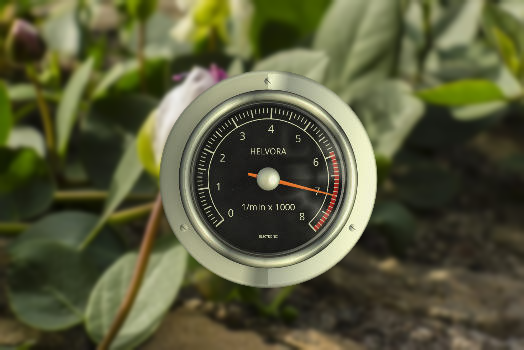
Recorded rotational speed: 7000
